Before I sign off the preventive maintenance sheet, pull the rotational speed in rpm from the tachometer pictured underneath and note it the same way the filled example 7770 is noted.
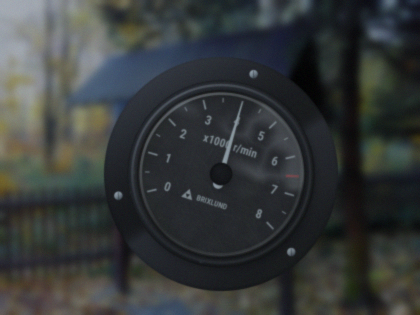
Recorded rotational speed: 4000
